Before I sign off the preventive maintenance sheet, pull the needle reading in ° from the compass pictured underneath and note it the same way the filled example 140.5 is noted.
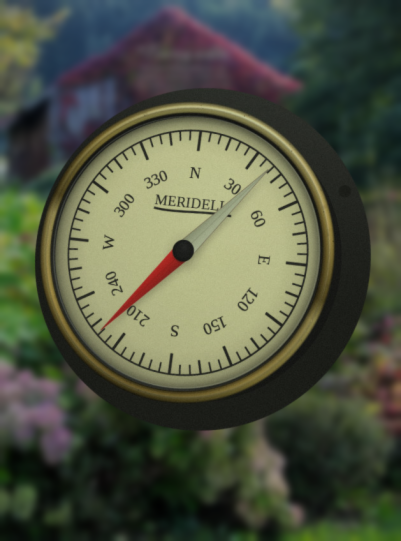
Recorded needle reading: 220
